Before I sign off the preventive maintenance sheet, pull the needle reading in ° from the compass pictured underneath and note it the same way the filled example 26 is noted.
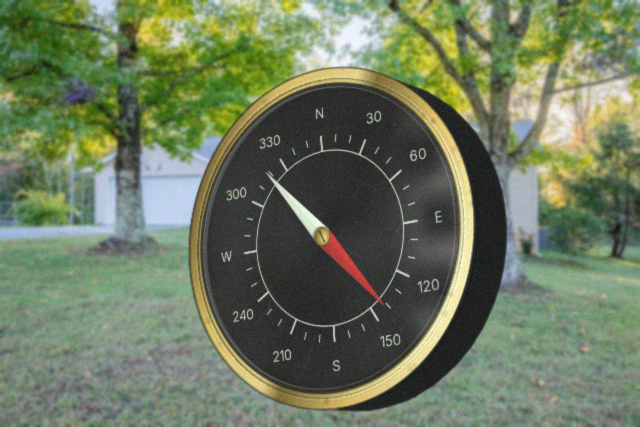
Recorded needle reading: 140
